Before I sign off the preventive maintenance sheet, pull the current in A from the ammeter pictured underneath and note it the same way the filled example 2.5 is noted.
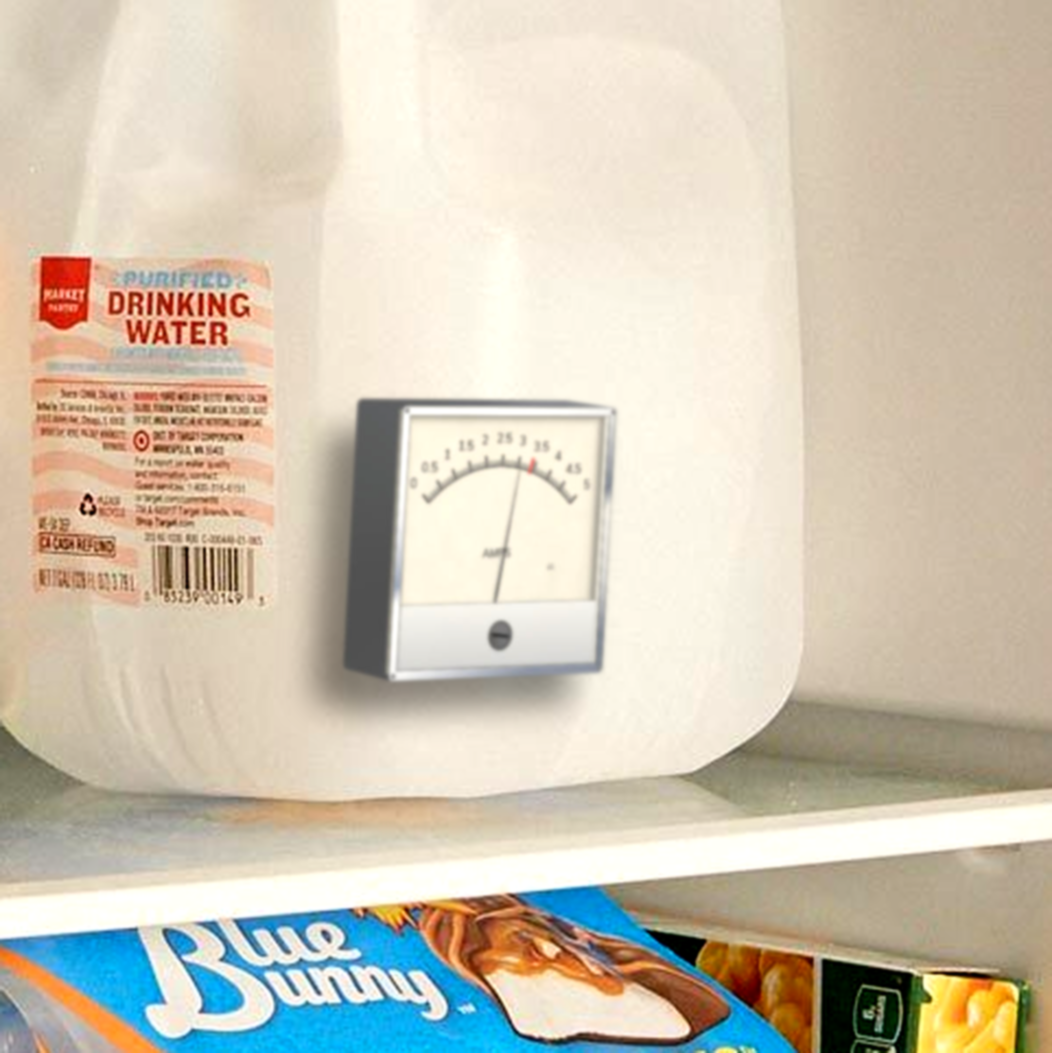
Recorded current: 3
